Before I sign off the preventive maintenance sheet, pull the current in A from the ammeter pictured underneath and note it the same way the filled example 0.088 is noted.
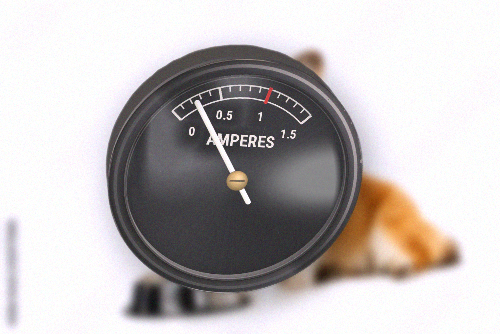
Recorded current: 0.25
